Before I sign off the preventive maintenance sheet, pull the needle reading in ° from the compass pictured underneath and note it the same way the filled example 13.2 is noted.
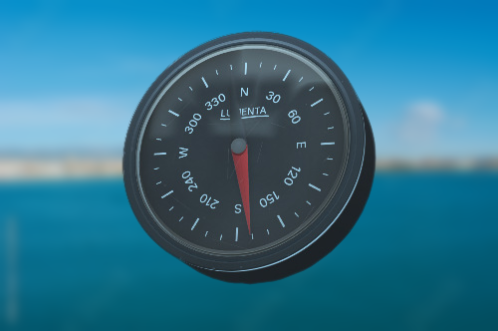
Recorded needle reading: 170
